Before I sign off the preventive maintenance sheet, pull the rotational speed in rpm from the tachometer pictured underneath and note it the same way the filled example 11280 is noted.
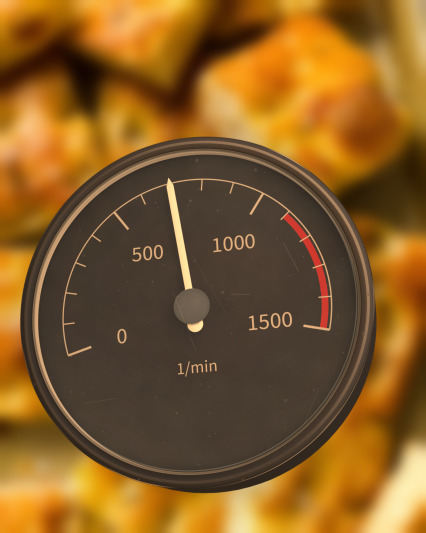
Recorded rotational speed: 700
